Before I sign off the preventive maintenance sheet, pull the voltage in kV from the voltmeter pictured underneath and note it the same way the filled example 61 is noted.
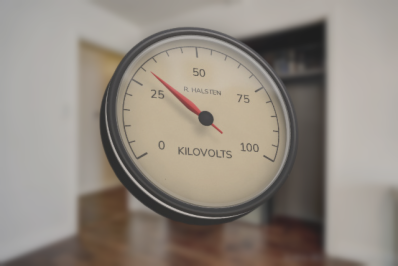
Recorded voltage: 30
